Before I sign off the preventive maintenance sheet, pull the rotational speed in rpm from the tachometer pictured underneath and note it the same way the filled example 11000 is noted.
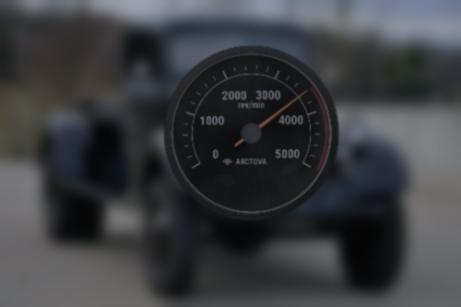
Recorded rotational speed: 3600
